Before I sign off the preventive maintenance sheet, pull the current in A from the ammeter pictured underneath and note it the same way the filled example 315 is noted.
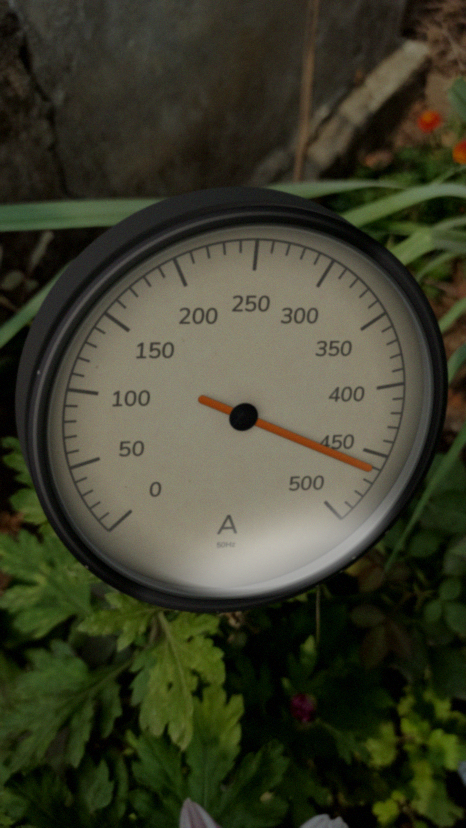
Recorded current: 460
